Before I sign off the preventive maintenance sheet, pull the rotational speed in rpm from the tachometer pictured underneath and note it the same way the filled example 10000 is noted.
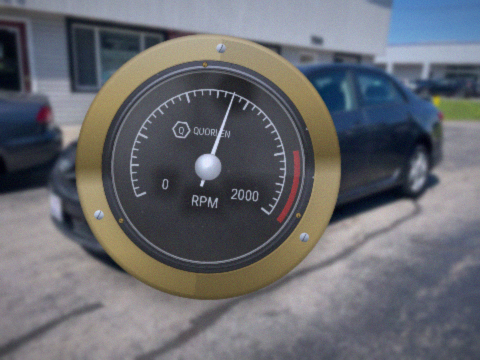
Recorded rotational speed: 1100
